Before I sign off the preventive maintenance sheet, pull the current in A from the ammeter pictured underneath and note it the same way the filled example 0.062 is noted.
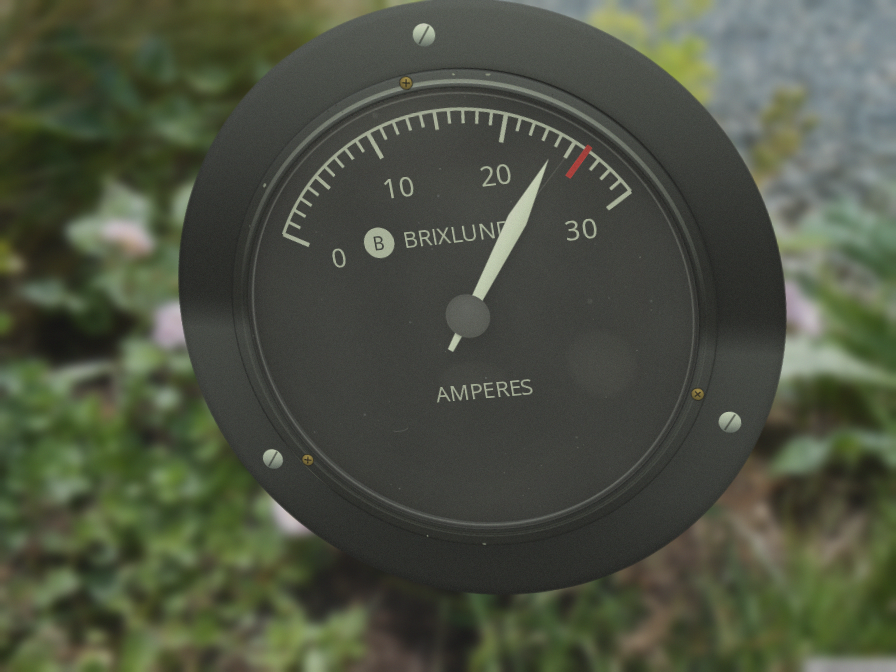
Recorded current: 24
